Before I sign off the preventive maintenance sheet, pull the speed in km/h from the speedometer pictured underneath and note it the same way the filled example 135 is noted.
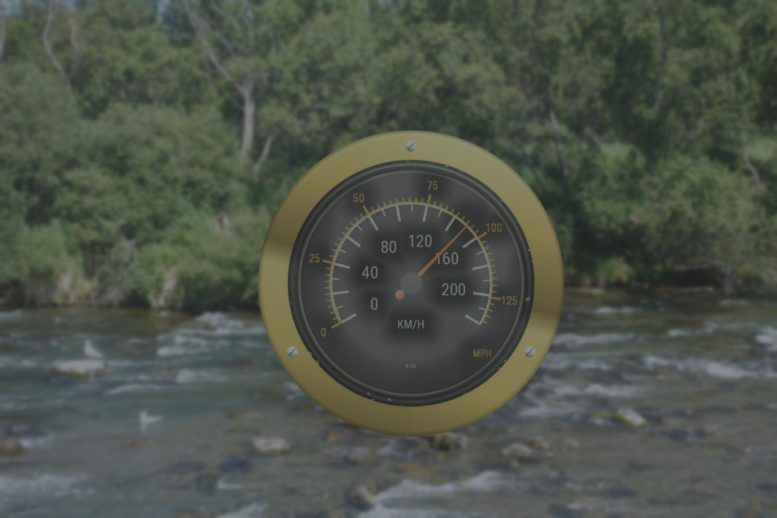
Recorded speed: 150
